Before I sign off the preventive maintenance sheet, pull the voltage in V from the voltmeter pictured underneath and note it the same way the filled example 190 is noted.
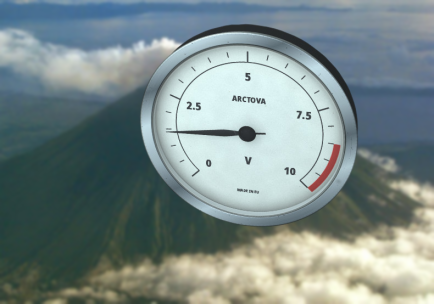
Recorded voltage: 1.5
